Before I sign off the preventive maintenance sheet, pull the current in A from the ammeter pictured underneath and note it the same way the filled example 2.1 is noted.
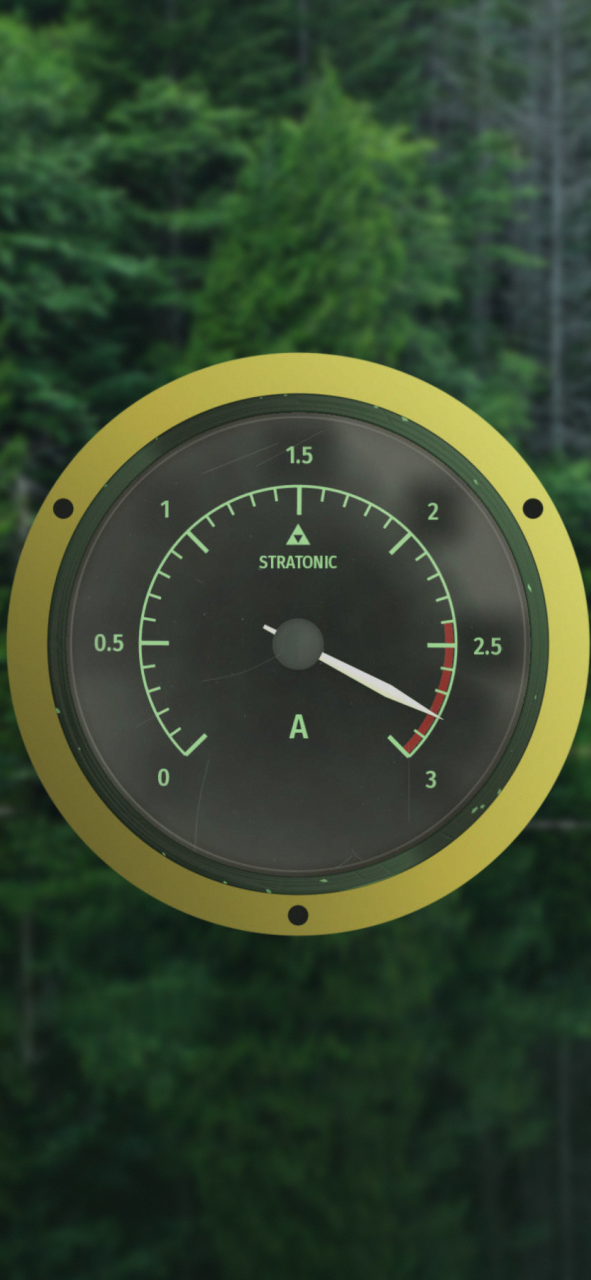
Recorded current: 2.8
